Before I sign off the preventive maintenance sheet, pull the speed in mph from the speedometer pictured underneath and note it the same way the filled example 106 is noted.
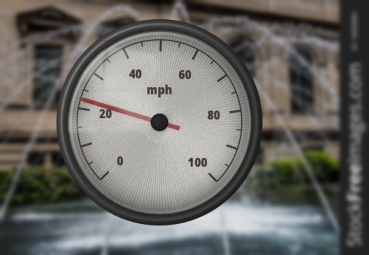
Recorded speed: 22.5
